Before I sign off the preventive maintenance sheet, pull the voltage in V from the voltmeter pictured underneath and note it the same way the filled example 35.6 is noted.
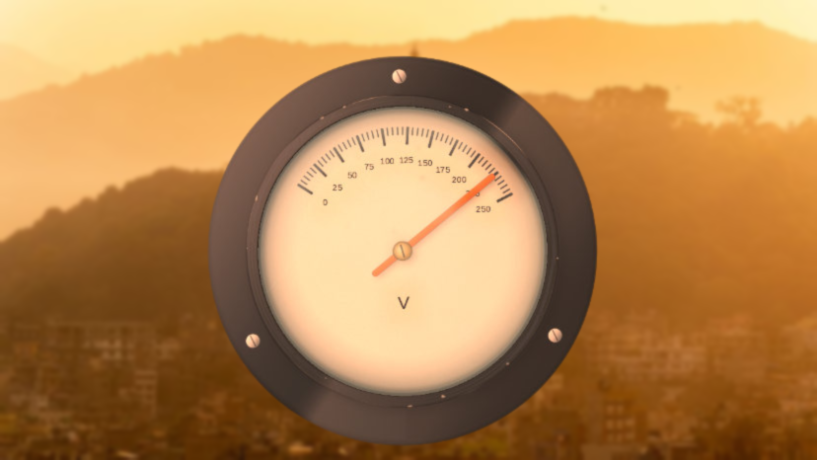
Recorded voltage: 225
